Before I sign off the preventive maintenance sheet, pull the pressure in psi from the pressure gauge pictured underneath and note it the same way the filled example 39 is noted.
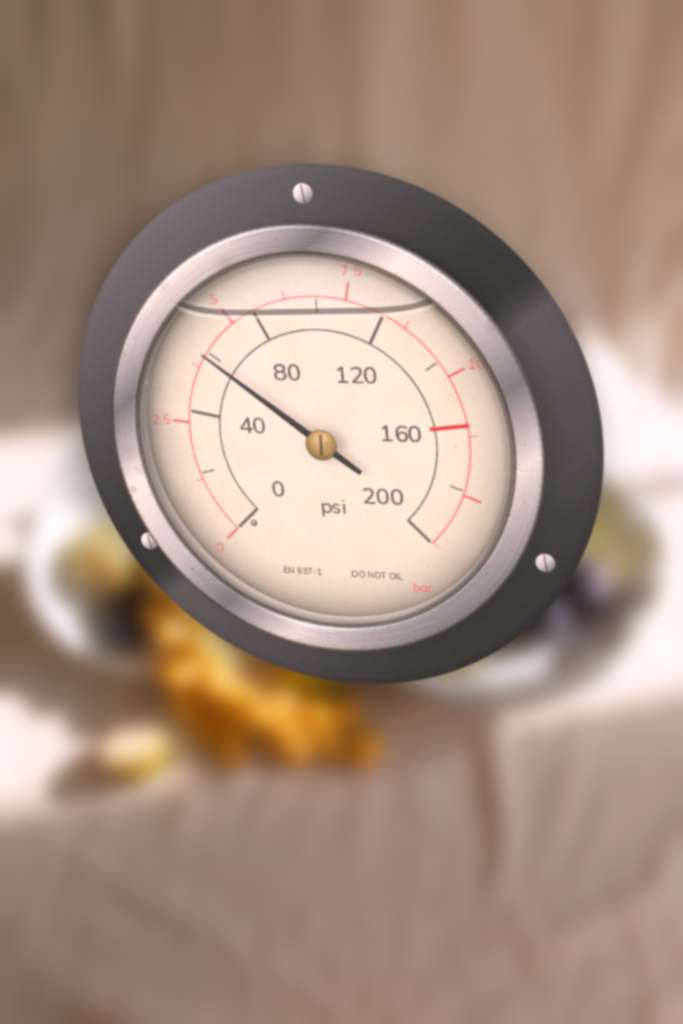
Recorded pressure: 60
